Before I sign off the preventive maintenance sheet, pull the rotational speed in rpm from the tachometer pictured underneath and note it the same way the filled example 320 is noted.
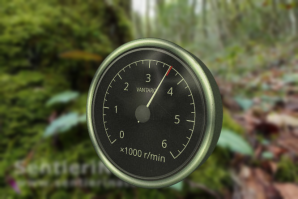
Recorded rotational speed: 3600
